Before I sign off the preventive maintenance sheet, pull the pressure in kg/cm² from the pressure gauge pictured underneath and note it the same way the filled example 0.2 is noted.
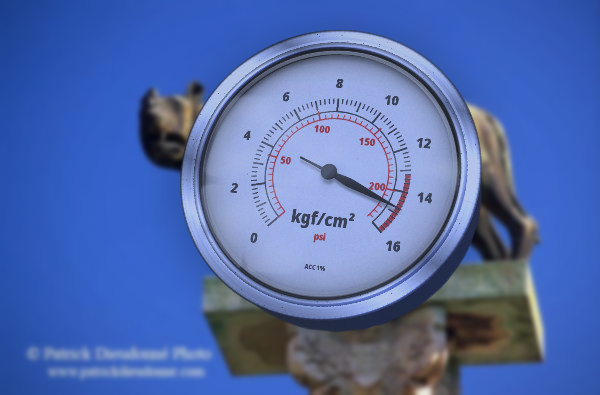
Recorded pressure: 14.8
